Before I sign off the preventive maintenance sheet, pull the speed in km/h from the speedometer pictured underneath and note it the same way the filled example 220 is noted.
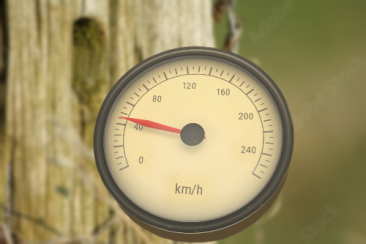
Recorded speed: 45
